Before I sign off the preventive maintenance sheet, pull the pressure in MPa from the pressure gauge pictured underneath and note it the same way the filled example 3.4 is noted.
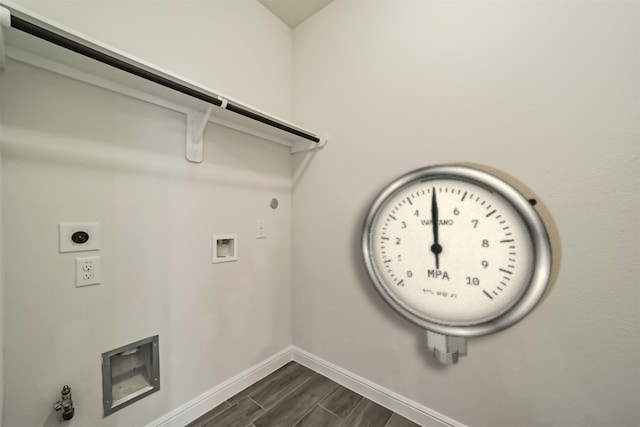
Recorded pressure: 5
